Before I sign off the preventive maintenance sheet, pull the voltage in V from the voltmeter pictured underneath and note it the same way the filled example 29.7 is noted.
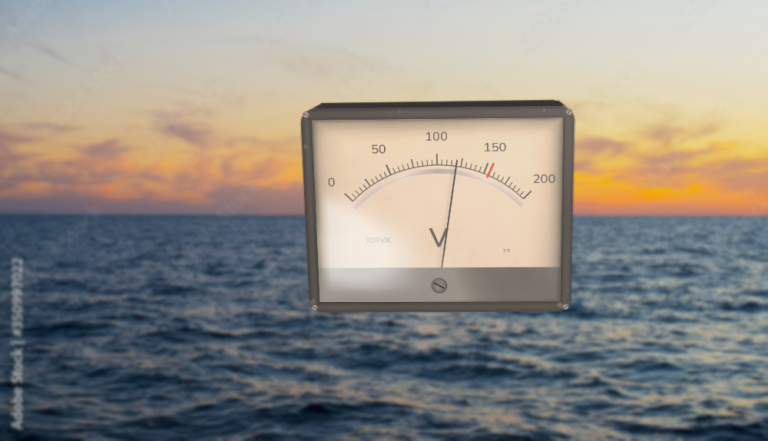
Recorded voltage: 120
